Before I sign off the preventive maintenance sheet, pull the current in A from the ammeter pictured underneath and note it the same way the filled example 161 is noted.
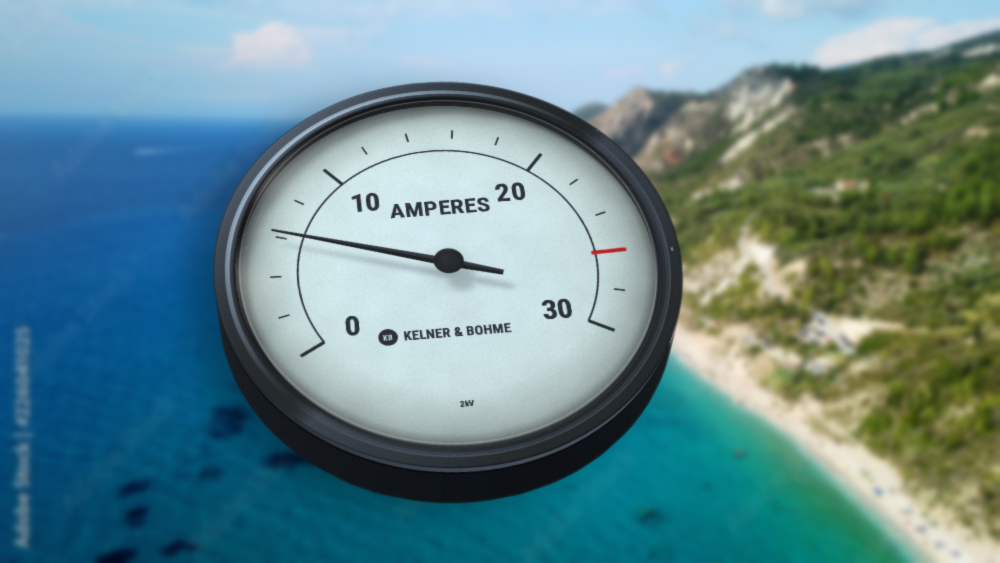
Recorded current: 6
